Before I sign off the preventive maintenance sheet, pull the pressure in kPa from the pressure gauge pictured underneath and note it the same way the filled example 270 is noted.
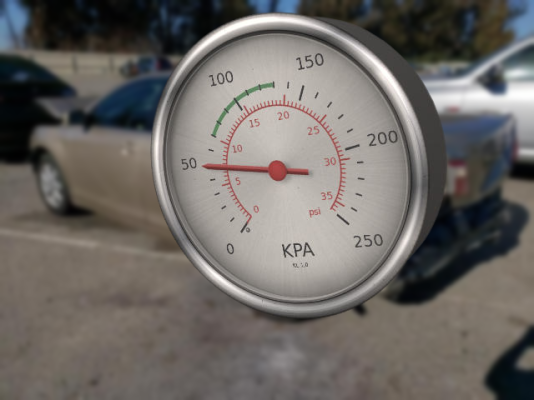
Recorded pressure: 50
